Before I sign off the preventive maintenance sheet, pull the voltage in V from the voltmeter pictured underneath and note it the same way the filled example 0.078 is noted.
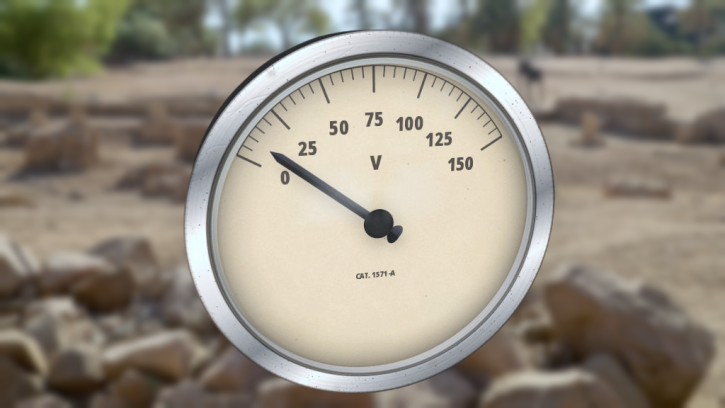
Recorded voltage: 10
